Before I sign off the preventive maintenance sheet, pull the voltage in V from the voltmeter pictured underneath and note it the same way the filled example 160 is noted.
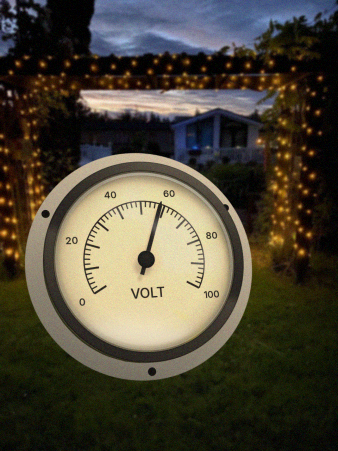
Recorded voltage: 58
